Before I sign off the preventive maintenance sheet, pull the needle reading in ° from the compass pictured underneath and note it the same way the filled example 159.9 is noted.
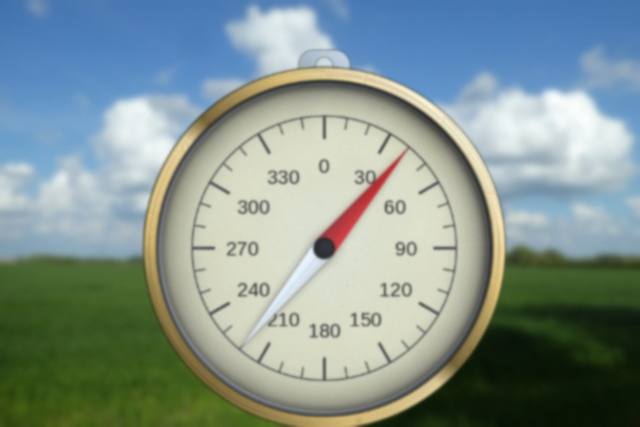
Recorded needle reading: 40
